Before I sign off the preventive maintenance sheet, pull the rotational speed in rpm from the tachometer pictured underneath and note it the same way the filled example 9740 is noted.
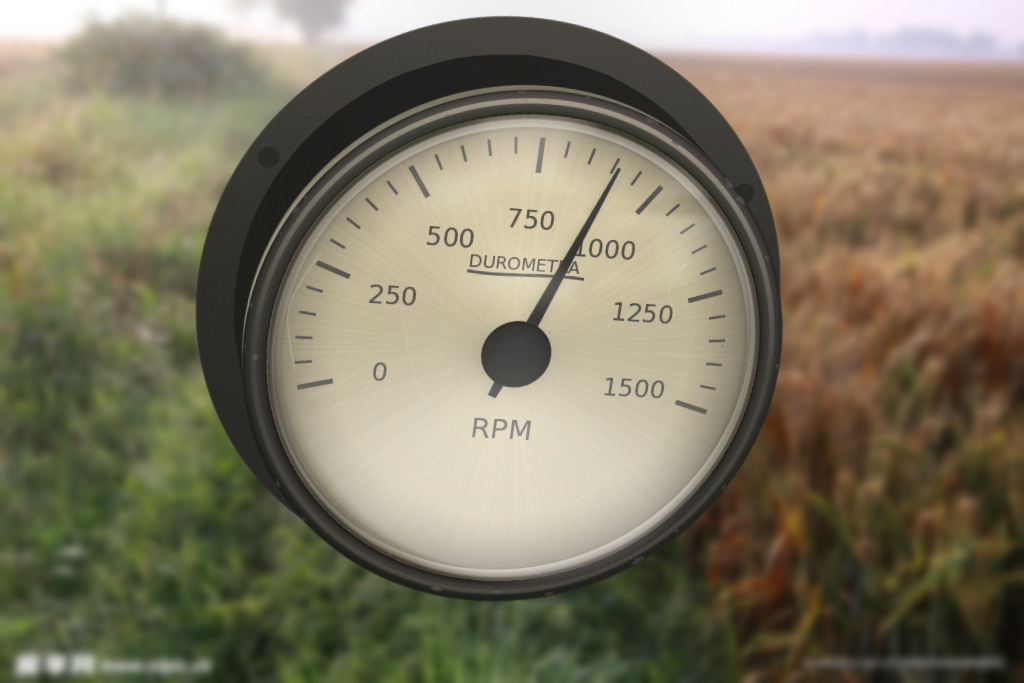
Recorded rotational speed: 900
